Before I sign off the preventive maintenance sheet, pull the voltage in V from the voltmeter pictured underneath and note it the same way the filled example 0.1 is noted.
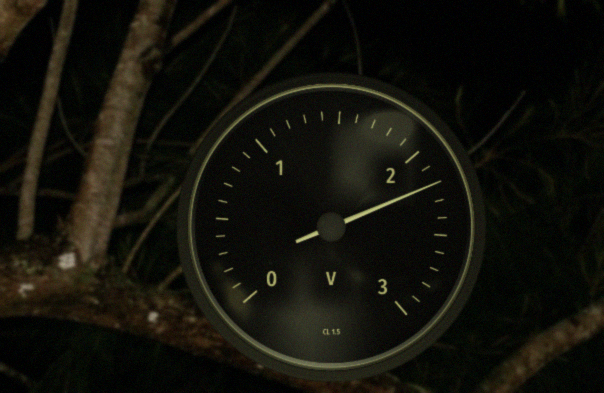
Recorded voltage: 2.2
